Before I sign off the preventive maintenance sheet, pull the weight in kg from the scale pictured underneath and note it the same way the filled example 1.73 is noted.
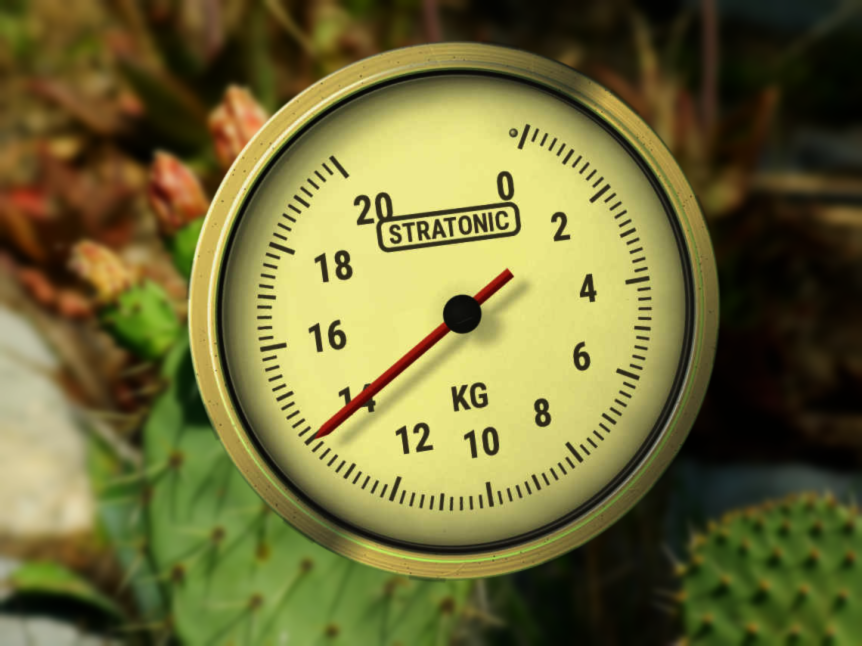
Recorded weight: 14
